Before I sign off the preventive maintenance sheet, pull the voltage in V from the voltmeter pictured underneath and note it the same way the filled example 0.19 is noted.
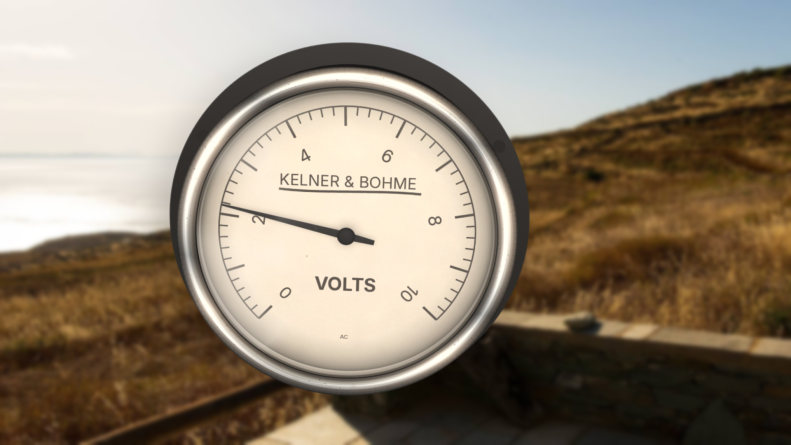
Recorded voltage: 2.2
